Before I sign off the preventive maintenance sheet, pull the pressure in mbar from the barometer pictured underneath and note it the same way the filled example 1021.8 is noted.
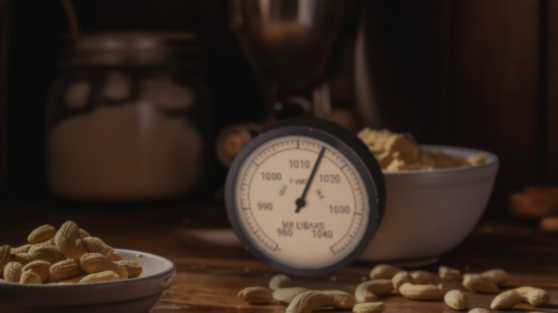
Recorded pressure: 1015
